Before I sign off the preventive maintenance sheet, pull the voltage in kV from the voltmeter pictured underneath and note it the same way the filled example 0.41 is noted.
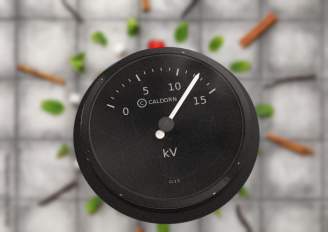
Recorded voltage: 12.5
